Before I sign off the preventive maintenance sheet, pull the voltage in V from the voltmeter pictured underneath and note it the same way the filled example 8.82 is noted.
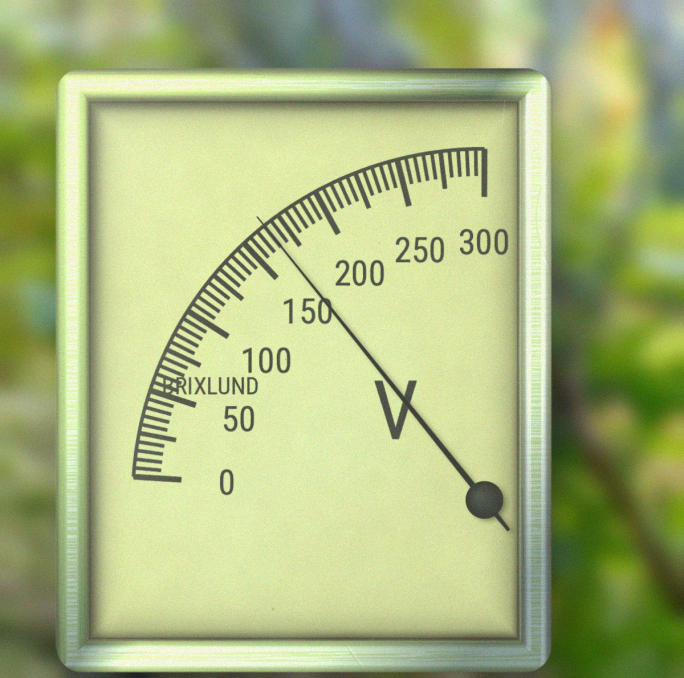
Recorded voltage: 165
